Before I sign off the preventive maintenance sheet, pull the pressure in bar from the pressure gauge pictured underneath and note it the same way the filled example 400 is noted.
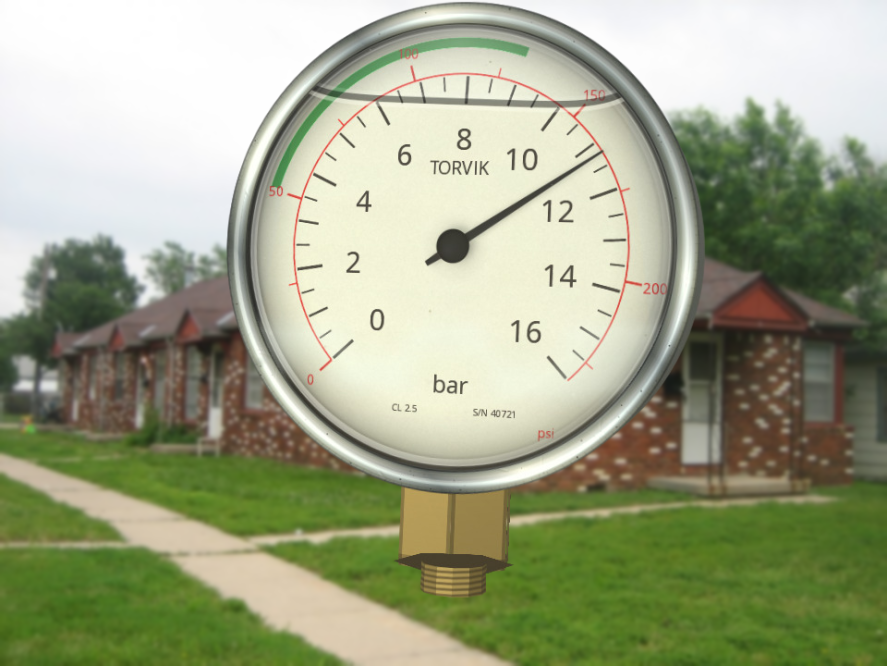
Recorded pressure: 11.25
